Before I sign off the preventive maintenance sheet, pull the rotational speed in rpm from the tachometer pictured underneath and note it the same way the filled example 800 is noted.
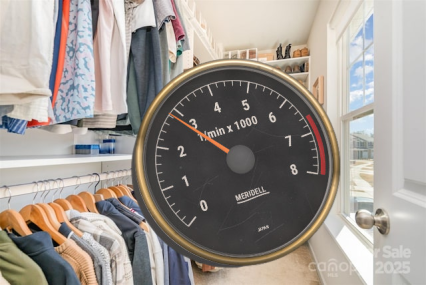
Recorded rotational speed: 2800
